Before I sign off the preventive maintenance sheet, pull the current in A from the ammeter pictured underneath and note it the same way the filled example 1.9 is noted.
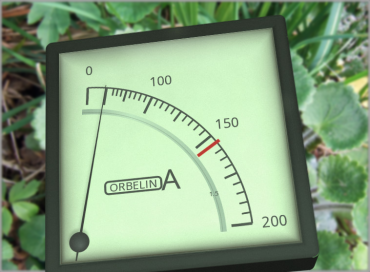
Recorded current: 50
